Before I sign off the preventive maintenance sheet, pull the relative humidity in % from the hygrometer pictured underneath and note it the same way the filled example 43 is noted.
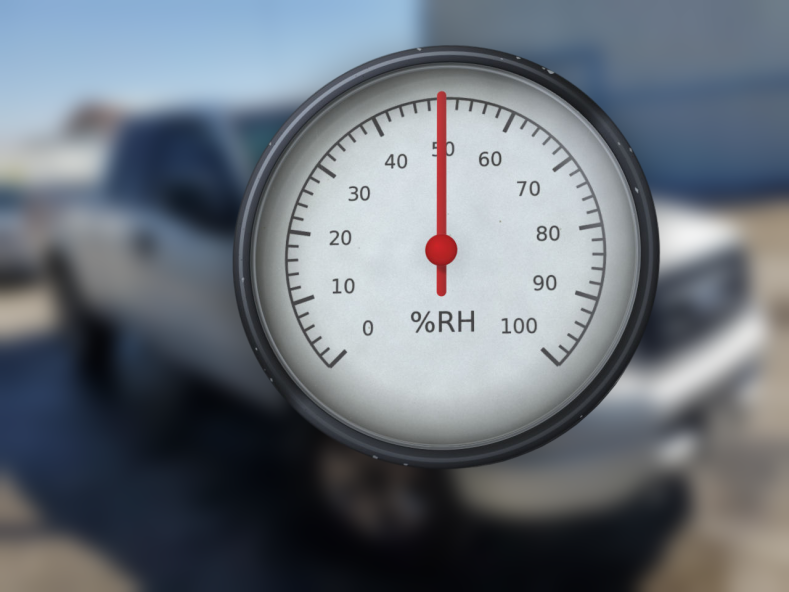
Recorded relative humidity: 50
